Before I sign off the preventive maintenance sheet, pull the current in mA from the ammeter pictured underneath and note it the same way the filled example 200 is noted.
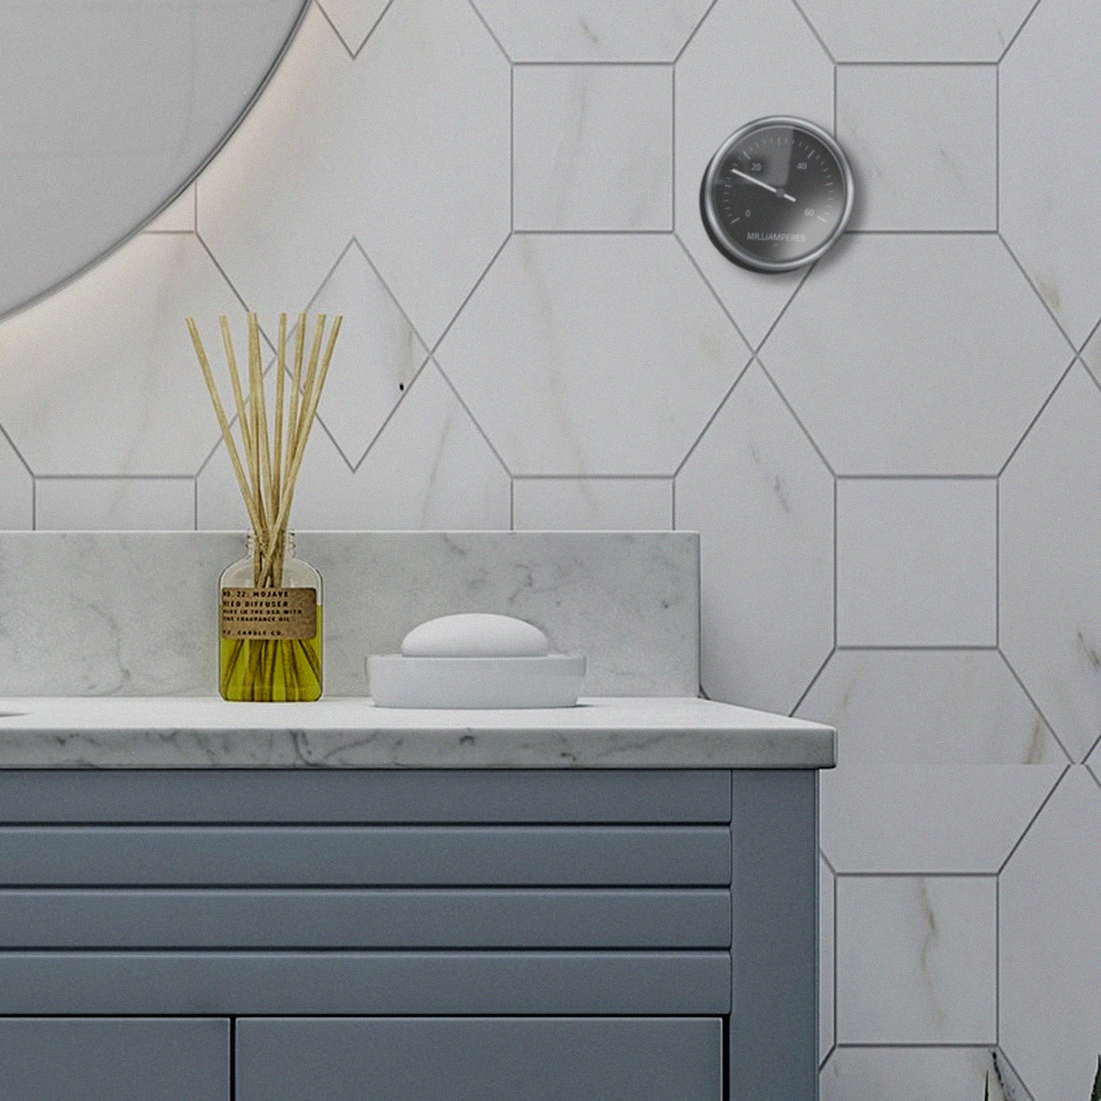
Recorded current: 14
